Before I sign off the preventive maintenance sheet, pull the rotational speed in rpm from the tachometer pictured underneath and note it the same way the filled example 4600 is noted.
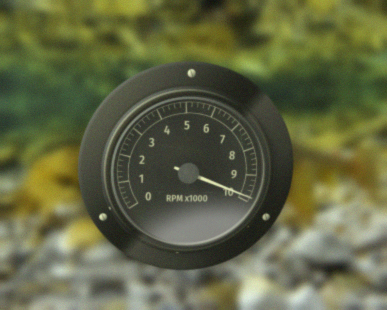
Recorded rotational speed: 9800
